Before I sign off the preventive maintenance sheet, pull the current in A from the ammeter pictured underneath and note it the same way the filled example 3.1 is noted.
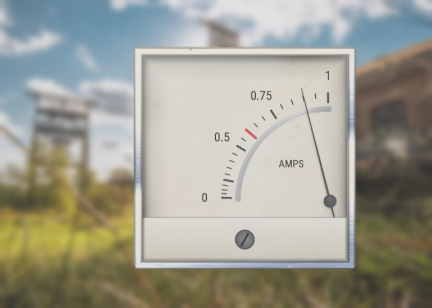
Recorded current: 0.9
